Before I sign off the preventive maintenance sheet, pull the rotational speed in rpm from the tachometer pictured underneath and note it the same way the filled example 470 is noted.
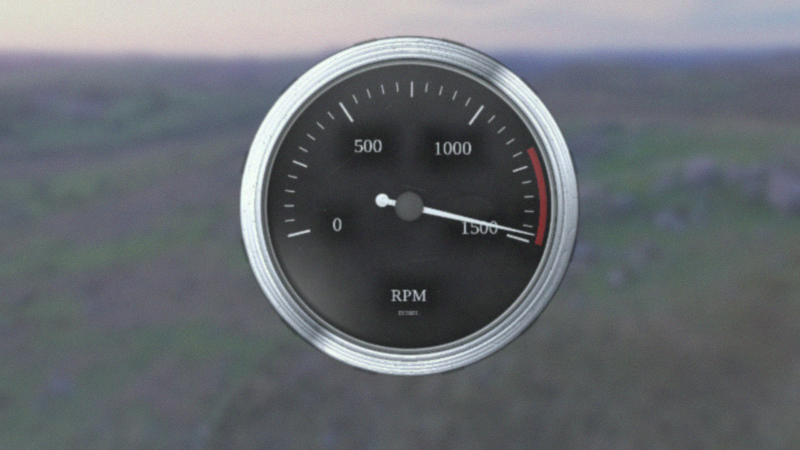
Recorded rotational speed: 1475
